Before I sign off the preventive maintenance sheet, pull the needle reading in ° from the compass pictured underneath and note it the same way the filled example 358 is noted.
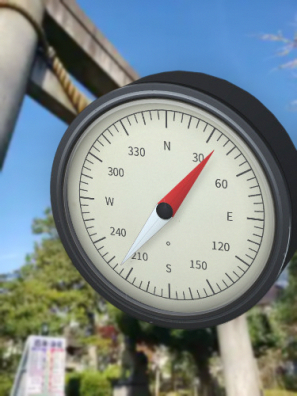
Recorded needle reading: 37.5
